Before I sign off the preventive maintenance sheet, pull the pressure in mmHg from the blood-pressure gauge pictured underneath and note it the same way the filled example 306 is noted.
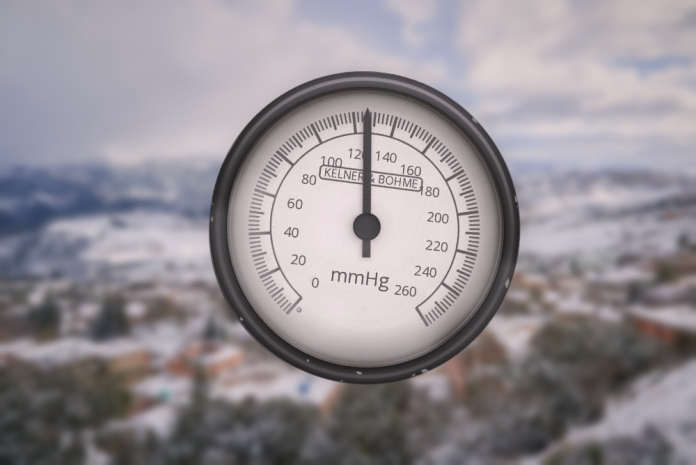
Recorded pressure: 126
